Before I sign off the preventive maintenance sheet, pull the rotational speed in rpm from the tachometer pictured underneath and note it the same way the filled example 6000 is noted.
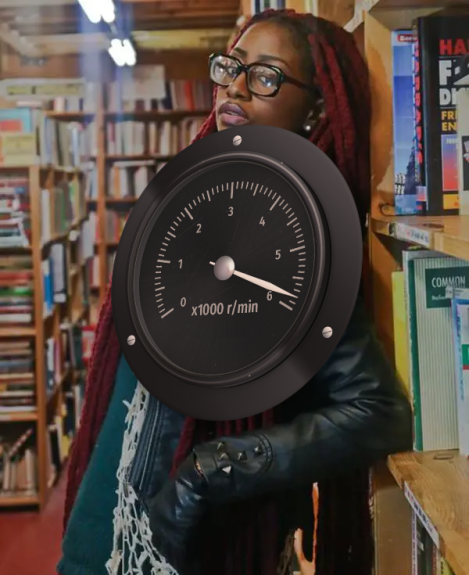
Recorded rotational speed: 5800
